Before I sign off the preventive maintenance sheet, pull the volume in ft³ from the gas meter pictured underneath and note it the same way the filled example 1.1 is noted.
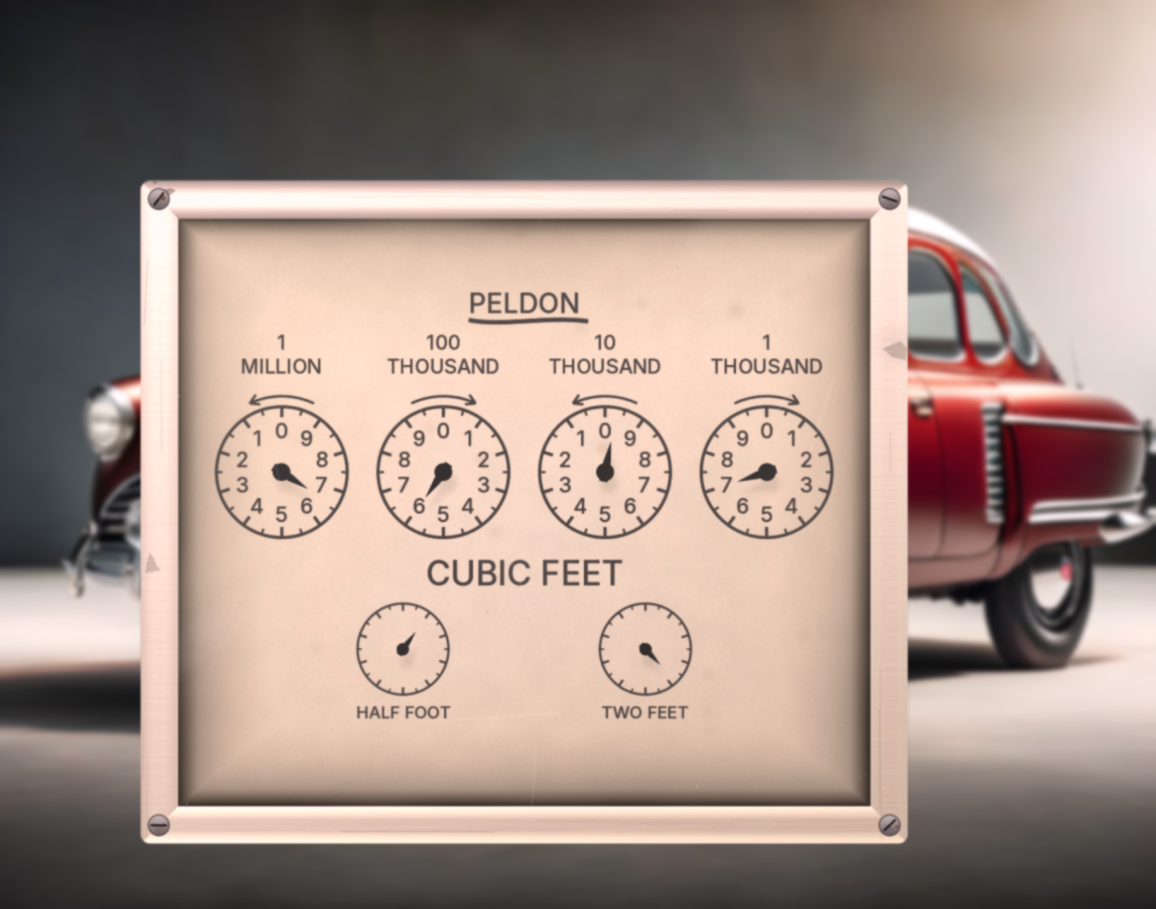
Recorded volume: 659700
